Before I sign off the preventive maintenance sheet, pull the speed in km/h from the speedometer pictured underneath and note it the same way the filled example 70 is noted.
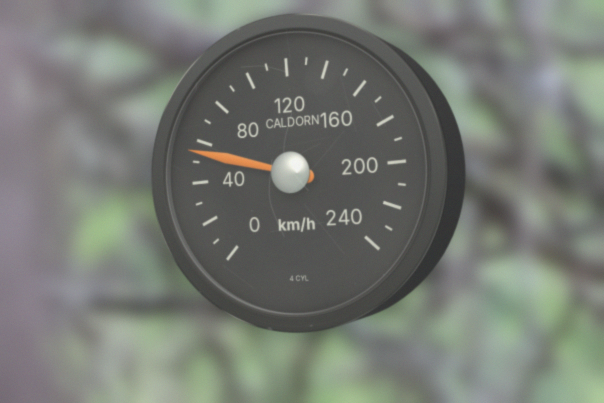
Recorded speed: 55
